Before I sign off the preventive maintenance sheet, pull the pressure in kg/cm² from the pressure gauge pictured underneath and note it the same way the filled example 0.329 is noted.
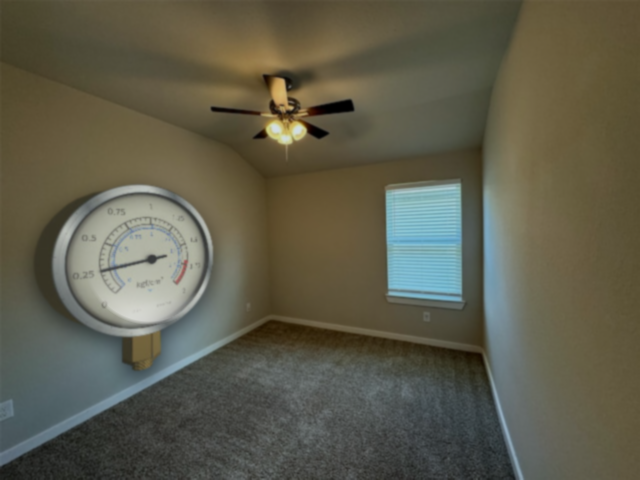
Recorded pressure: 0.25
